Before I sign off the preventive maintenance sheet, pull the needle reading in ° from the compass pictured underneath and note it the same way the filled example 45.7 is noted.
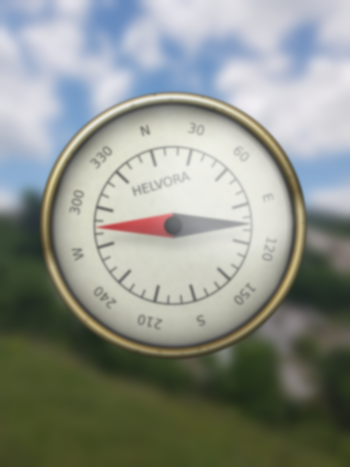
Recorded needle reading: 285
